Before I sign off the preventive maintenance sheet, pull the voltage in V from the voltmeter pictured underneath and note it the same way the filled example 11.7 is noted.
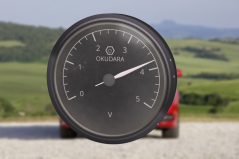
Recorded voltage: 3.8
